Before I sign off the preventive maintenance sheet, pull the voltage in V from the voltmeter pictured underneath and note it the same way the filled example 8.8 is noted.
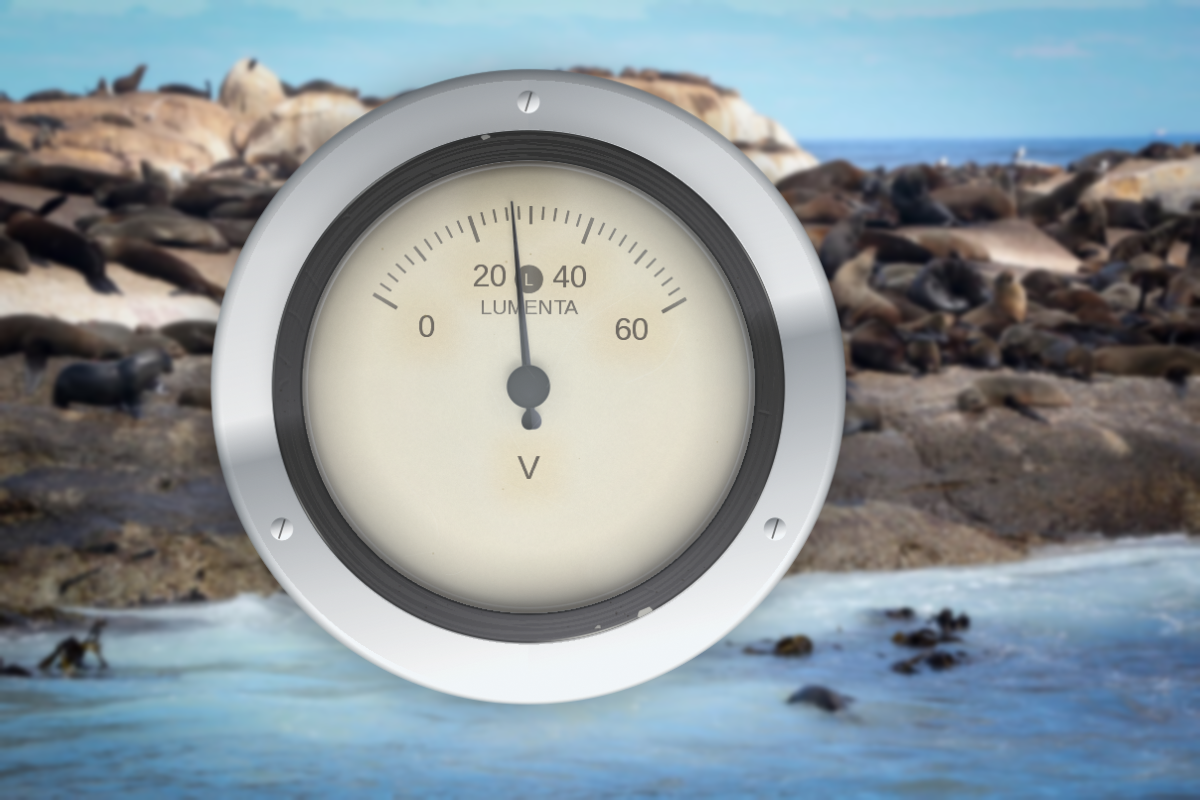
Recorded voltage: 27
